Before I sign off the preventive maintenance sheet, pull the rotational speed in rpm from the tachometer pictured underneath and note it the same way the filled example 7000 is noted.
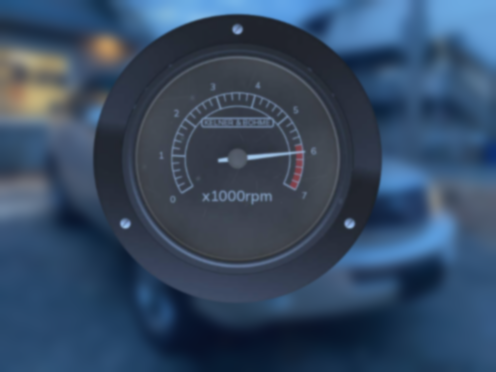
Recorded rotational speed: 6000
